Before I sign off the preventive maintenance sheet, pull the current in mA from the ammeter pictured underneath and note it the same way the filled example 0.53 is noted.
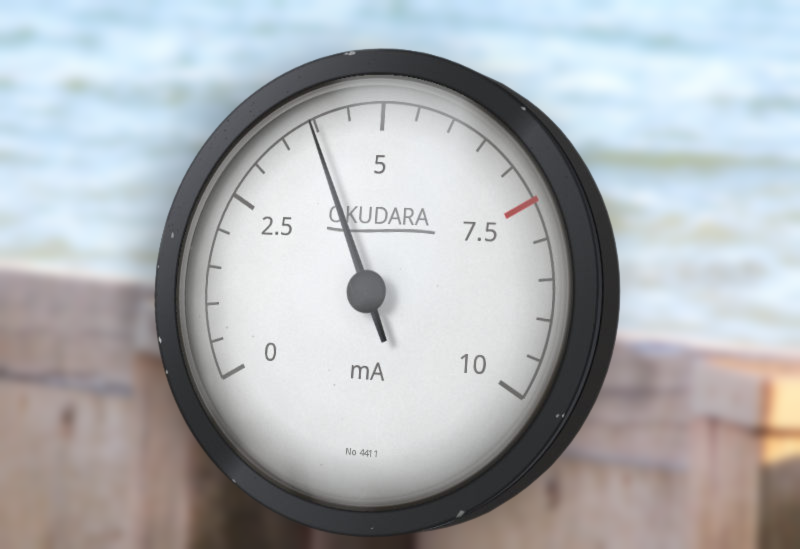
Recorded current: 4
